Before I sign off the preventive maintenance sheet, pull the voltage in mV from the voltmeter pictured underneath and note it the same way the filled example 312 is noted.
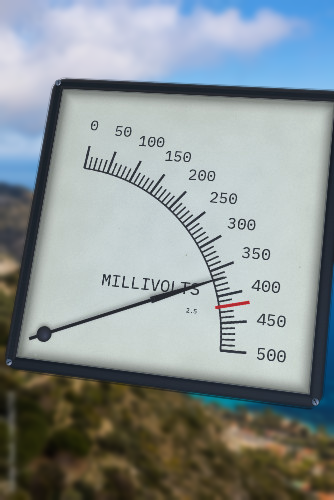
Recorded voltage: 370
